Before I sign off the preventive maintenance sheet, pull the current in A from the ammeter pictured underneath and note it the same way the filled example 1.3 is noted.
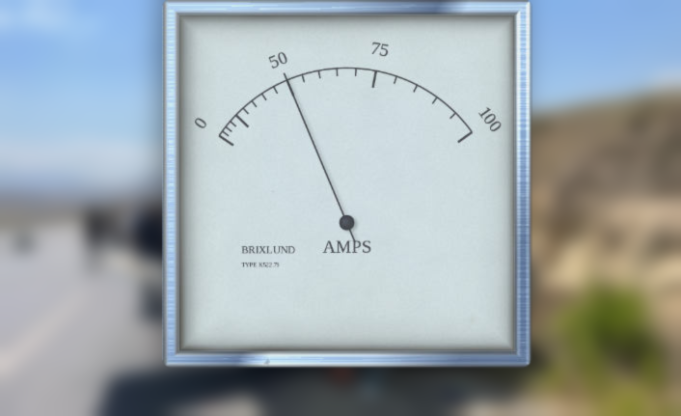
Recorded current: 50
